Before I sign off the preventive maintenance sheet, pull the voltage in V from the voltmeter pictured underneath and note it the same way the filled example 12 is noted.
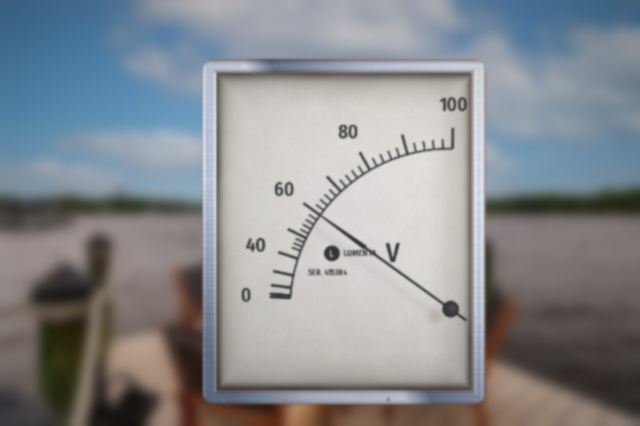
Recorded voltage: 60
